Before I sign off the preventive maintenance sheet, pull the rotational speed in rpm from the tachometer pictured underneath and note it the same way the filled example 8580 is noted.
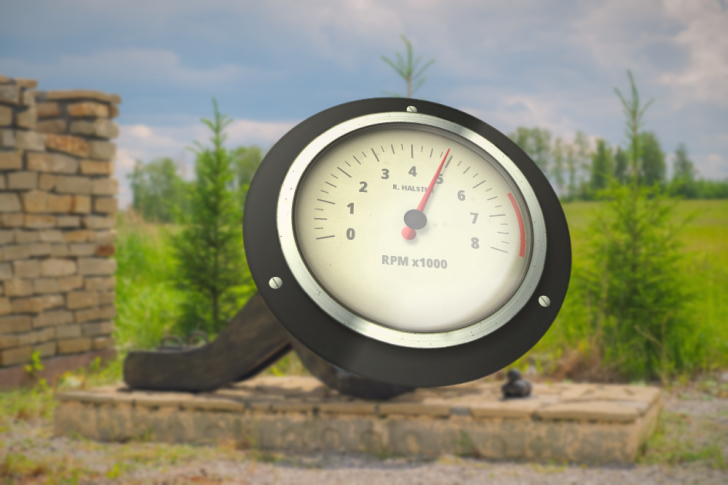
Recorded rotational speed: 4875
